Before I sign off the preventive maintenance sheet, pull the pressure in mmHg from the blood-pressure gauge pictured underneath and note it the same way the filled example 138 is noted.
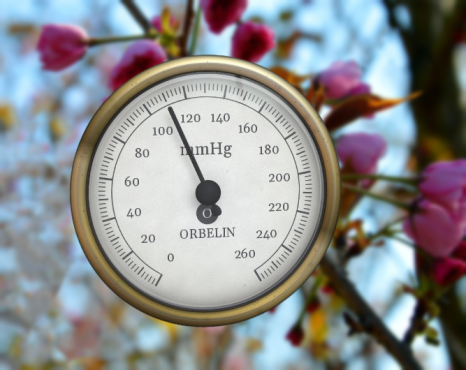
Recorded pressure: 110
